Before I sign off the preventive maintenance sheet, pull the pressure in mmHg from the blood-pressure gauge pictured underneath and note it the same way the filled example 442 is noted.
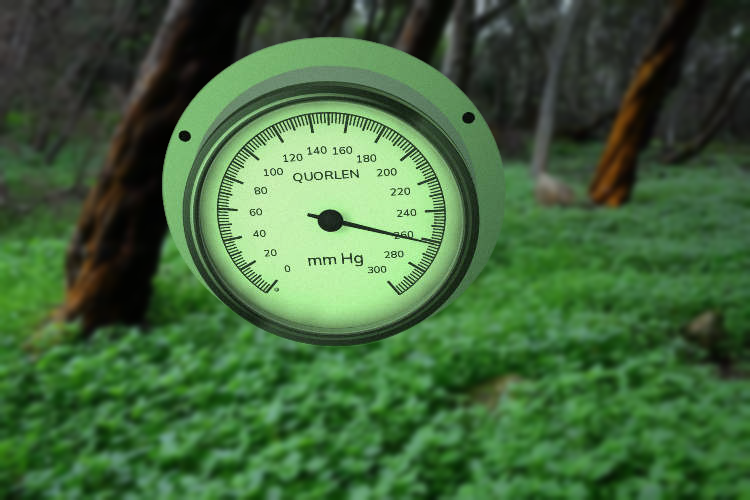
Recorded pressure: 260
